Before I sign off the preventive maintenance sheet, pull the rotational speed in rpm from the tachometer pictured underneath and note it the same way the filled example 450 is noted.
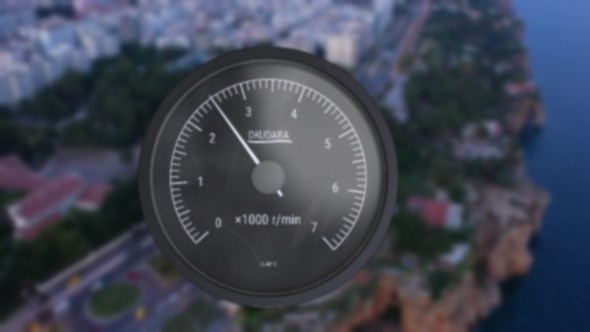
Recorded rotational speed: 2500
